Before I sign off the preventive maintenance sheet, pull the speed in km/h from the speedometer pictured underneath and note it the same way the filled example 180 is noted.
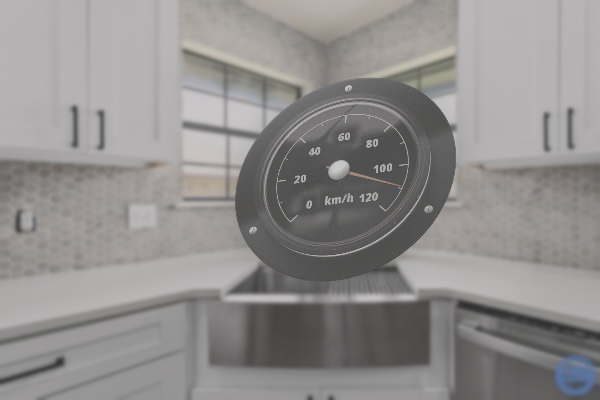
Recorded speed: 110
